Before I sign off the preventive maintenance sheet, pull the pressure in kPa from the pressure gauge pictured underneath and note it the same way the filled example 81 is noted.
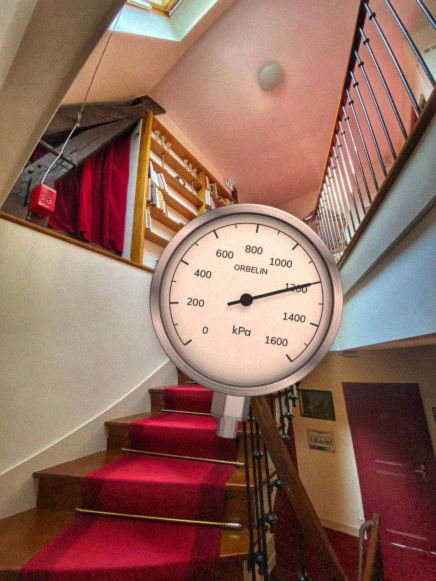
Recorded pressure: 1200
